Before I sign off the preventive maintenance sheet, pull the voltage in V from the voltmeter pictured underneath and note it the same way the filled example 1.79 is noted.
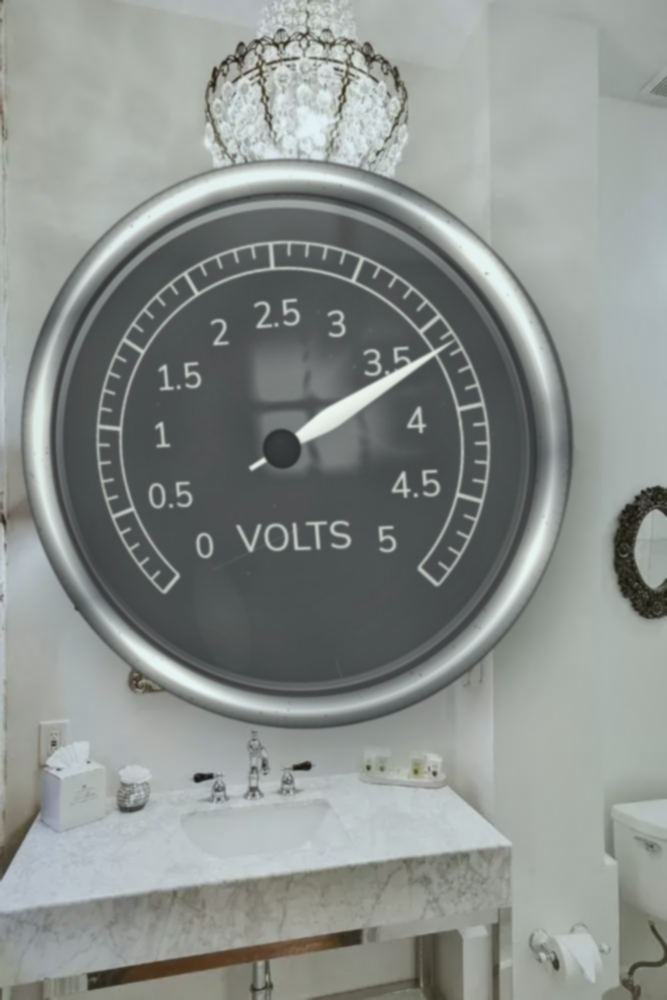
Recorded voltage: 3.65
